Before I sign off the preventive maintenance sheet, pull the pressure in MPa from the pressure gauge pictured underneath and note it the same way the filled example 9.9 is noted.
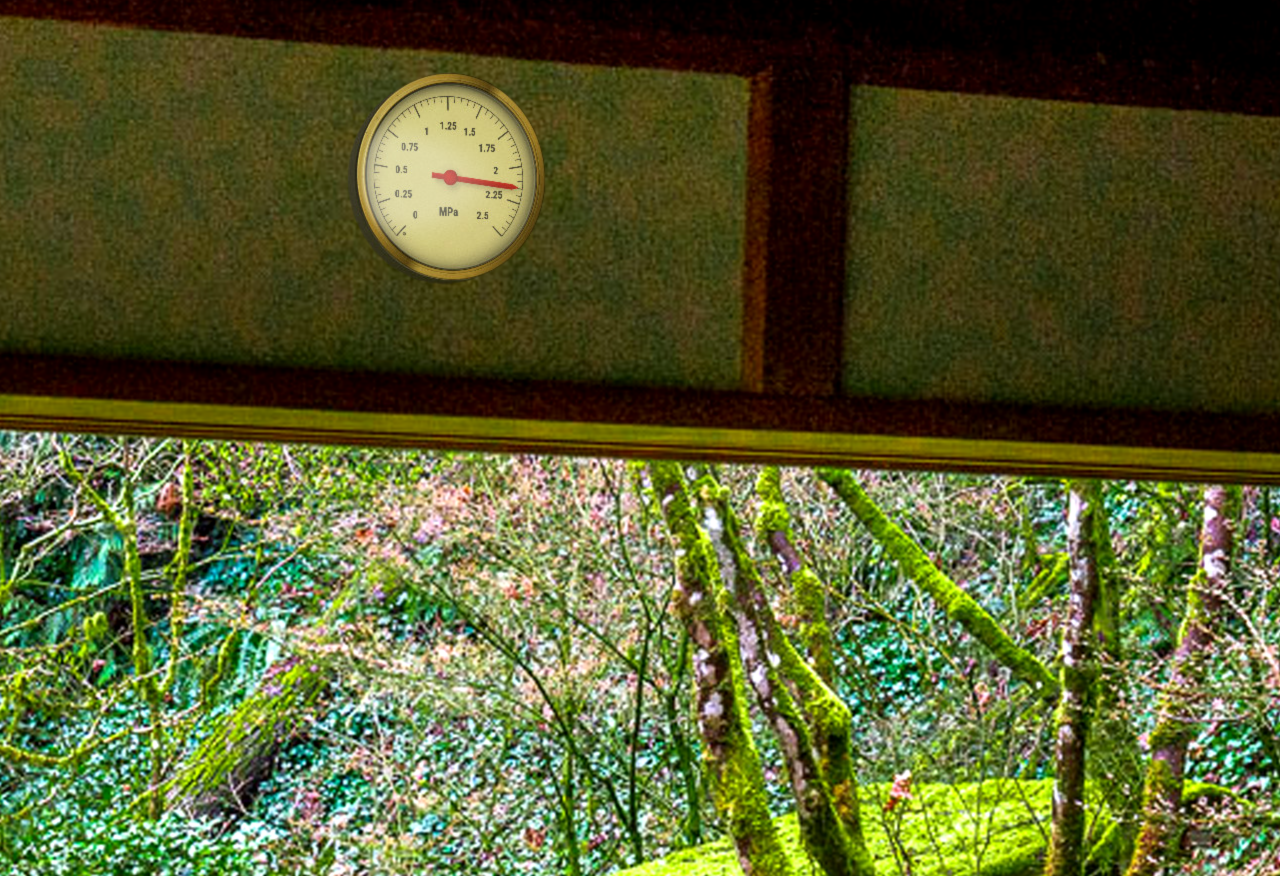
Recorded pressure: 2.15
